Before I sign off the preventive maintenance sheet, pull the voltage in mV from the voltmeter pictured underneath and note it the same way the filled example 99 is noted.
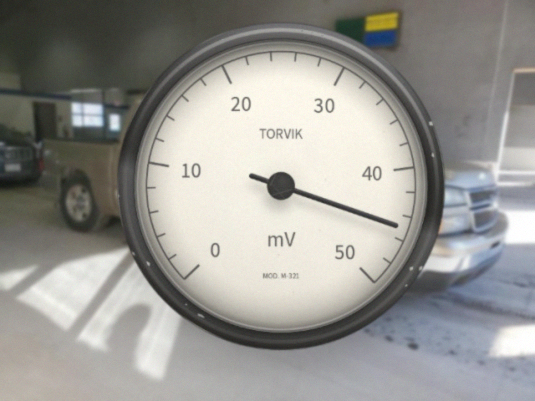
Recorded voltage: 45
